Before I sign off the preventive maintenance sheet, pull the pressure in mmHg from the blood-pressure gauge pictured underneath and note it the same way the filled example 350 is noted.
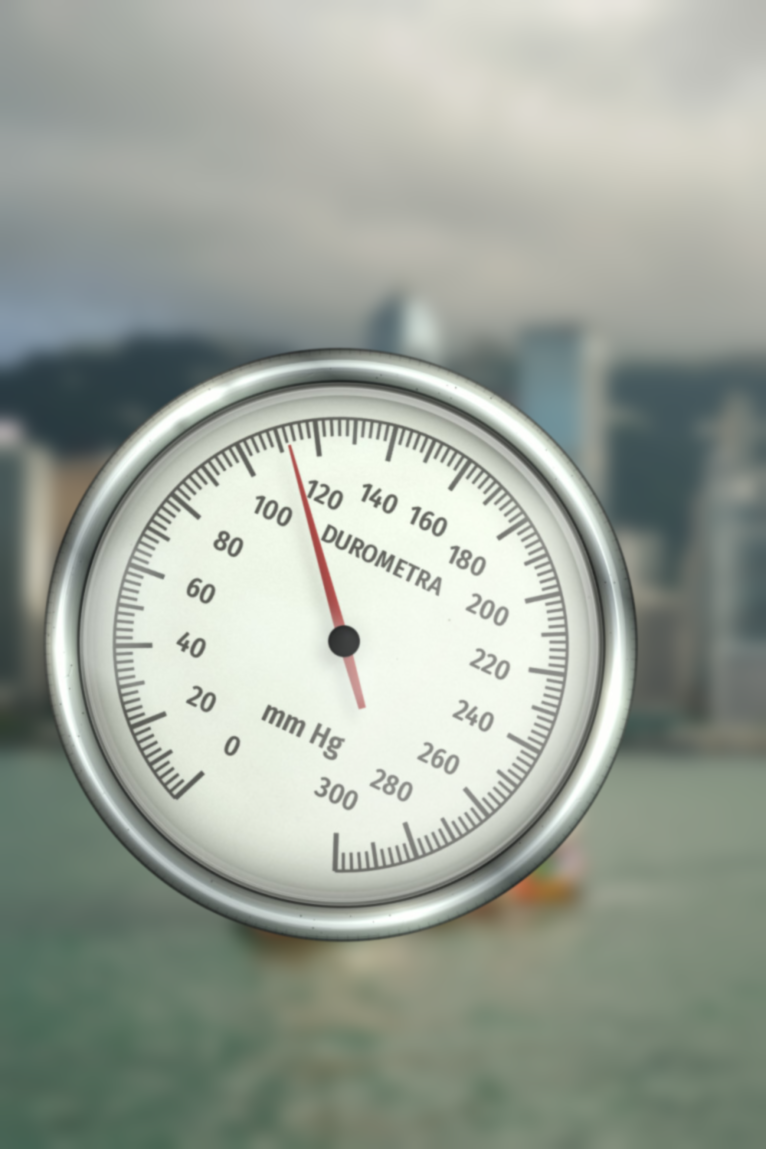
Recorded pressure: 112
